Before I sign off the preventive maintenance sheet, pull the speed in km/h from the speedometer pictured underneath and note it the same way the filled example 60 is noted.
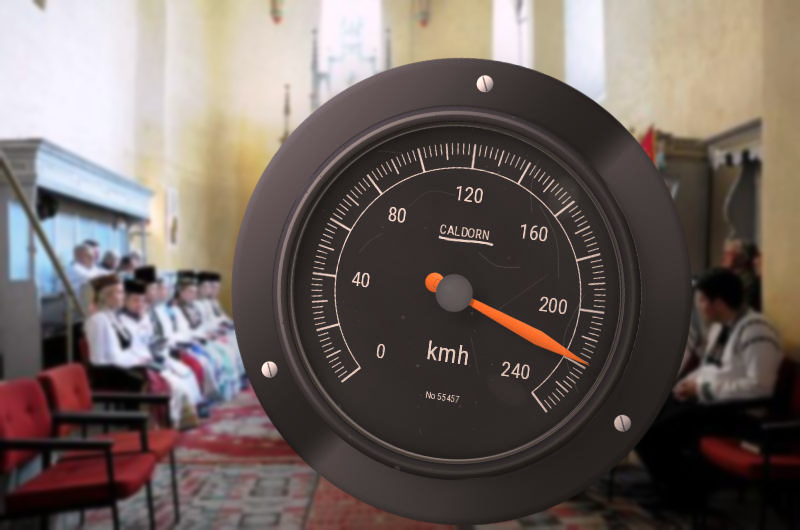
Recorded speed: 218
